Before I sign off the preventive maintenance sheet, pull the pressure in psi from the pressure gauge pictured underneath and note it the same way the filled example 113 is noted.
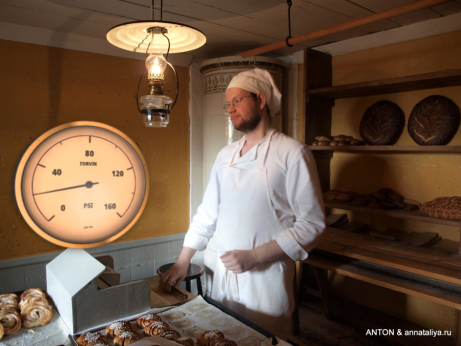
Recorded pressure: 20
